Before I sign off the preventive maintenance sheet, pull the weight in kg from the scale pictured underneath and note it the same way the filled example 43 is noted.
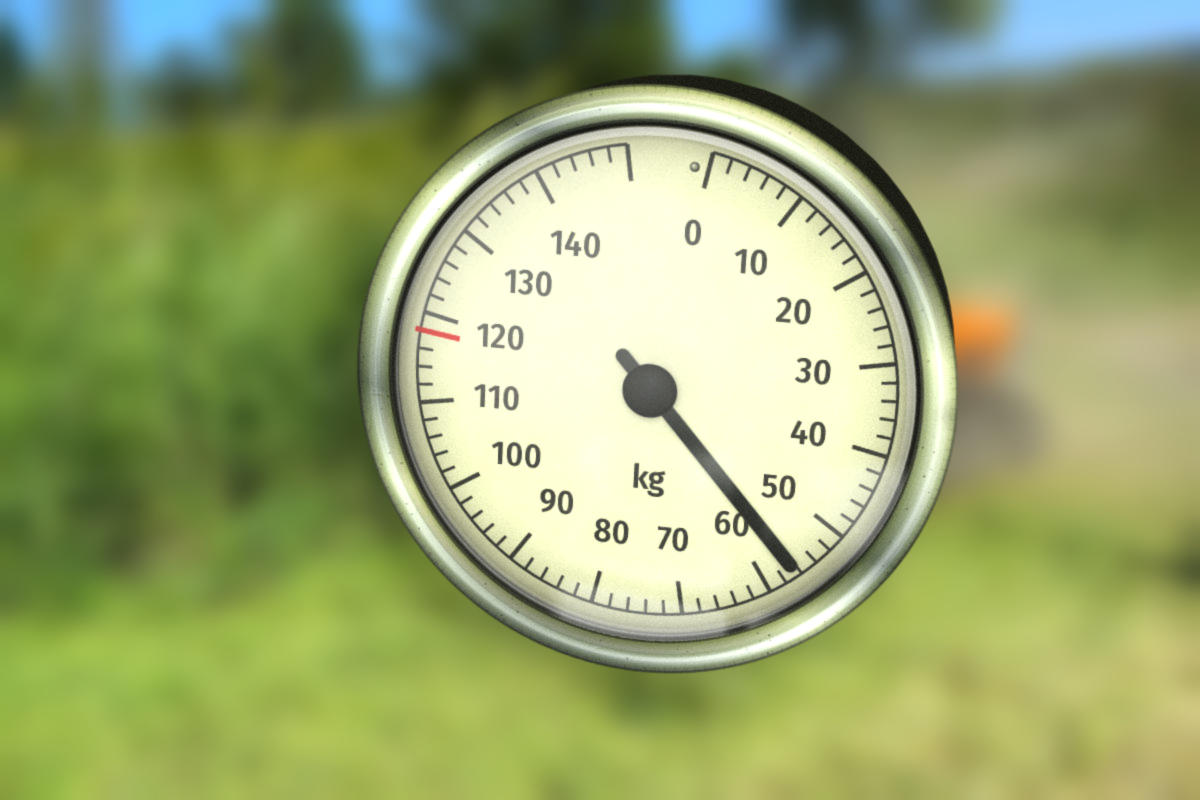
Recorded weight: 56
